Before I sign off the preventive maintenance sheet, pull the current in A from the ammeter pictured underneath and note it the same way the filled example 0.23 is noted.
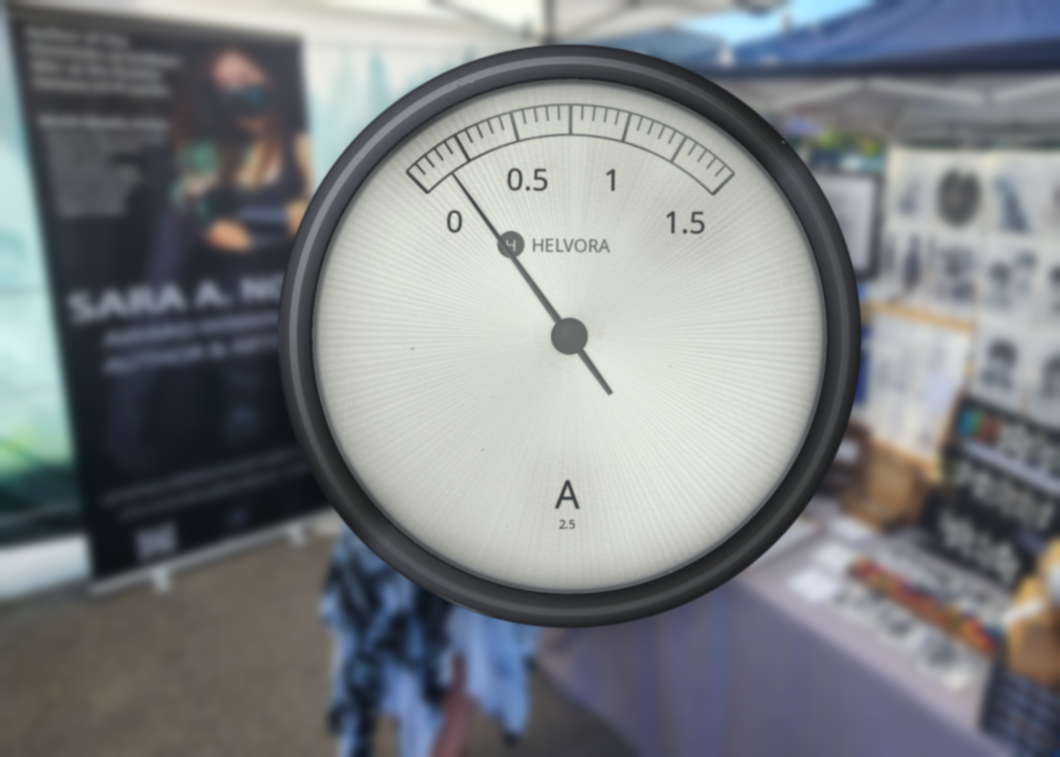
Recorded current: 0.15
